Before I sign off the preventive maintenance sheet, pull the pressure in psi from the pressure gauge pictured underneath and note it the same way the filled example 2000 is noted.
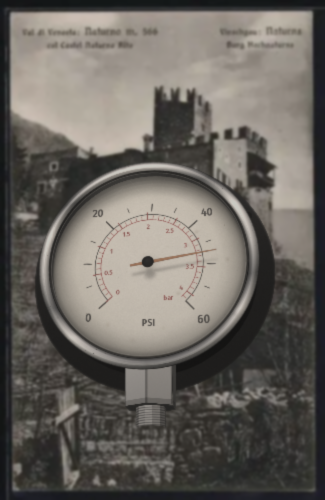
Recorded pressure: 47.5
